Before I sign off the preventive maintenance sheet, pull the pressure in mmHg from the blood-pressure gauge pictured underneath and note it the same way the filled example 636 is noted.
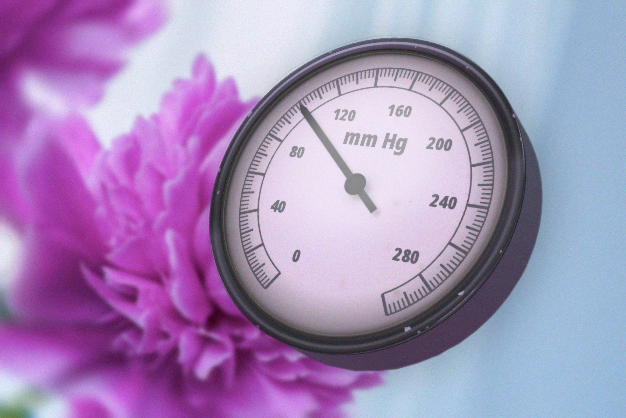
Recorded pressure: 100
